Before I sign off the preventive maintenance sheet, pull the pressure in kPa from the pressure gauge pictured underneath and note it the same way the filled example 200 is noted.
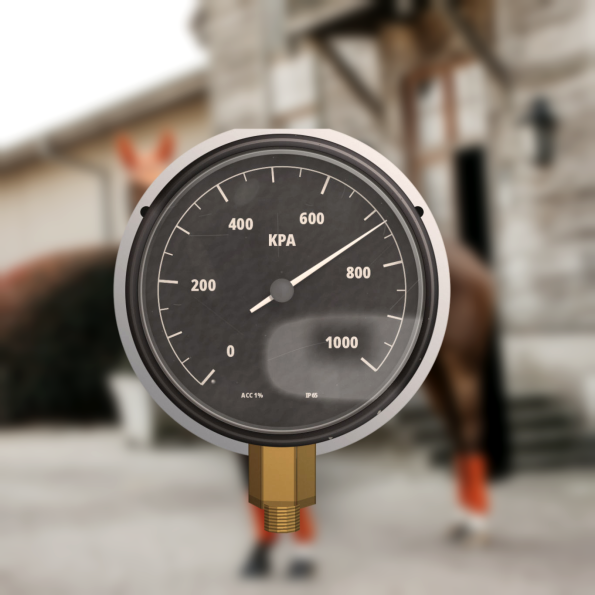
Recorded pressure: 725
